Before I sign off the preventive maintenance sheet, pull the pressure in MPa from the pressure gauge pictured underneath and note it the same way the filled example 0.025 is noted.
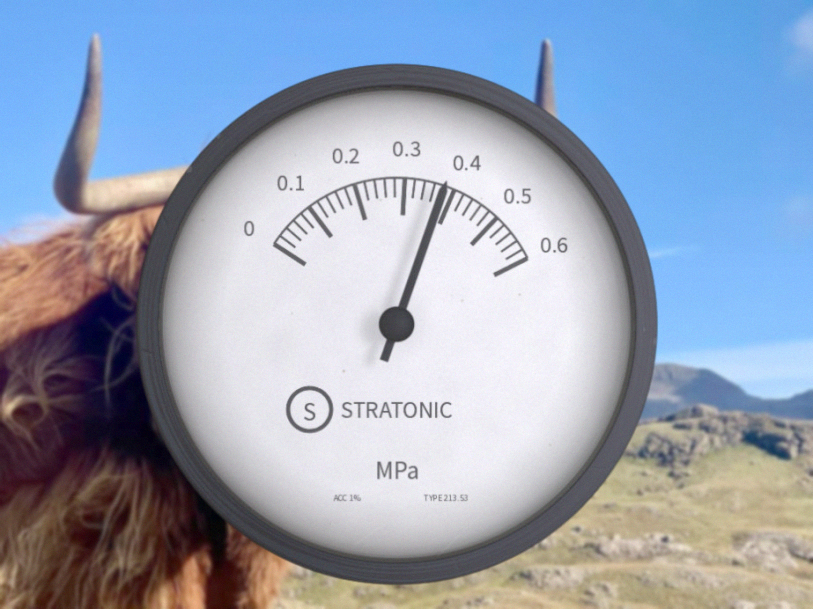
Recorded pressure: 0.38
